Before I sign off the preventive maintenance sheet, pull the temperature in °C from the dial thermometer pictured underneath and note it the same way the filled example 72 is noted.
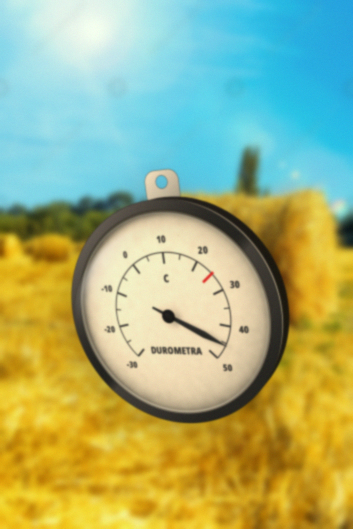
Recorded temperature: 45
